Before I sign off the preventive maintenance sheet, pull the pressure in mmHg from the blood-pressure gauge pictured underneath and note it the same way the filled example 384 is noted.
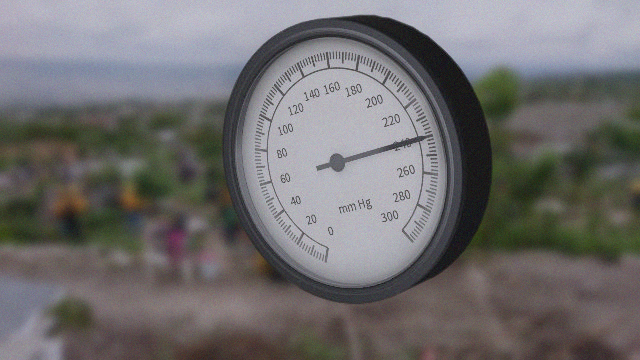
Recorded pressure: 240
